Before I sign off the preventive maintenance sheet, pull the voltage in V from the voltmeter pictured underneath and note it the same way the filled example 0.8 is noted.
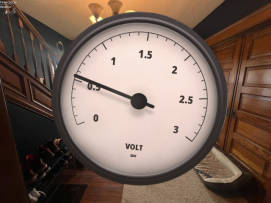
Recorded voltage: 0.55
